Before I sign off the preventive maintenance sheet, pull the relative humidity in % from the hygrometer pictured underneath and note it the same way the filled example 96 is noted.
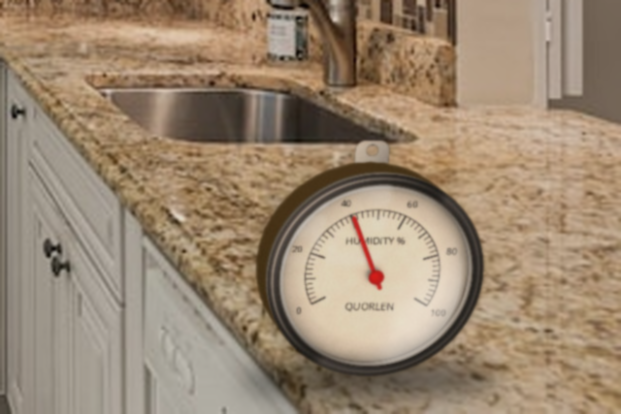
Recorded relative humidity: 40
